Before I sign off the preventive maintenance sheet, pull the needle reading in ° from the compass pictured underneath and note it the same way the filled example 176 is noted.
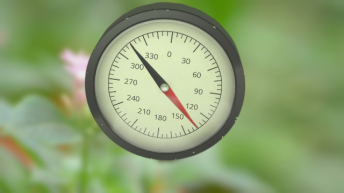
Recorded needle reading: 135
